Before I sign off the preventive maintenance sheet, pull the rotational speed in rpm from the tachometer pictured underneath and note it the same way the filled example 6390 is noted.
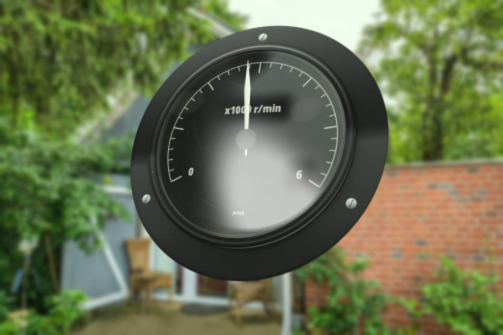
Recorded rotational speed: 2800
